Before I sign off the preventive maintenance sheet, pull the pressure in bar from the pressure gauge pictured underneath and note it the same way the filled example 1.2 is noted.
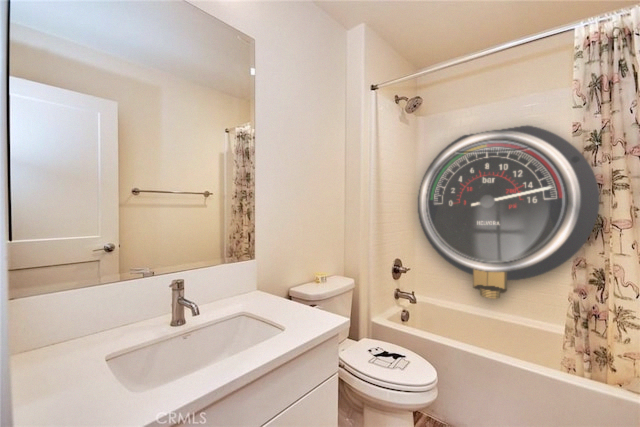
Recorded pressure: 15
